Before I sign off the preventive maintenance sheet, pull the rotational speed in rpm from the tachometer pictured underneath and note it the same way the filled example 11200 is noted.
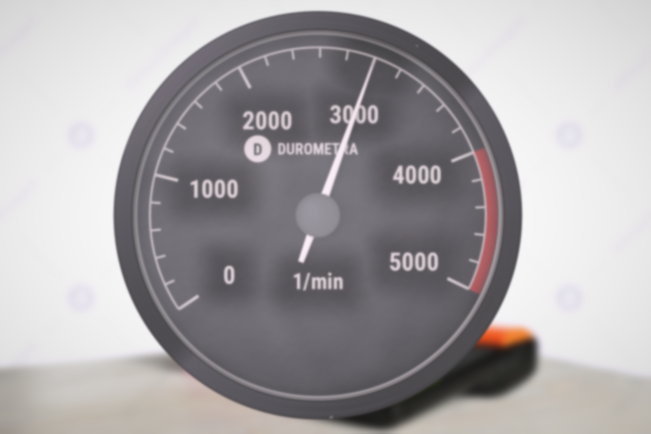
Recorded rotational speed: 3000
